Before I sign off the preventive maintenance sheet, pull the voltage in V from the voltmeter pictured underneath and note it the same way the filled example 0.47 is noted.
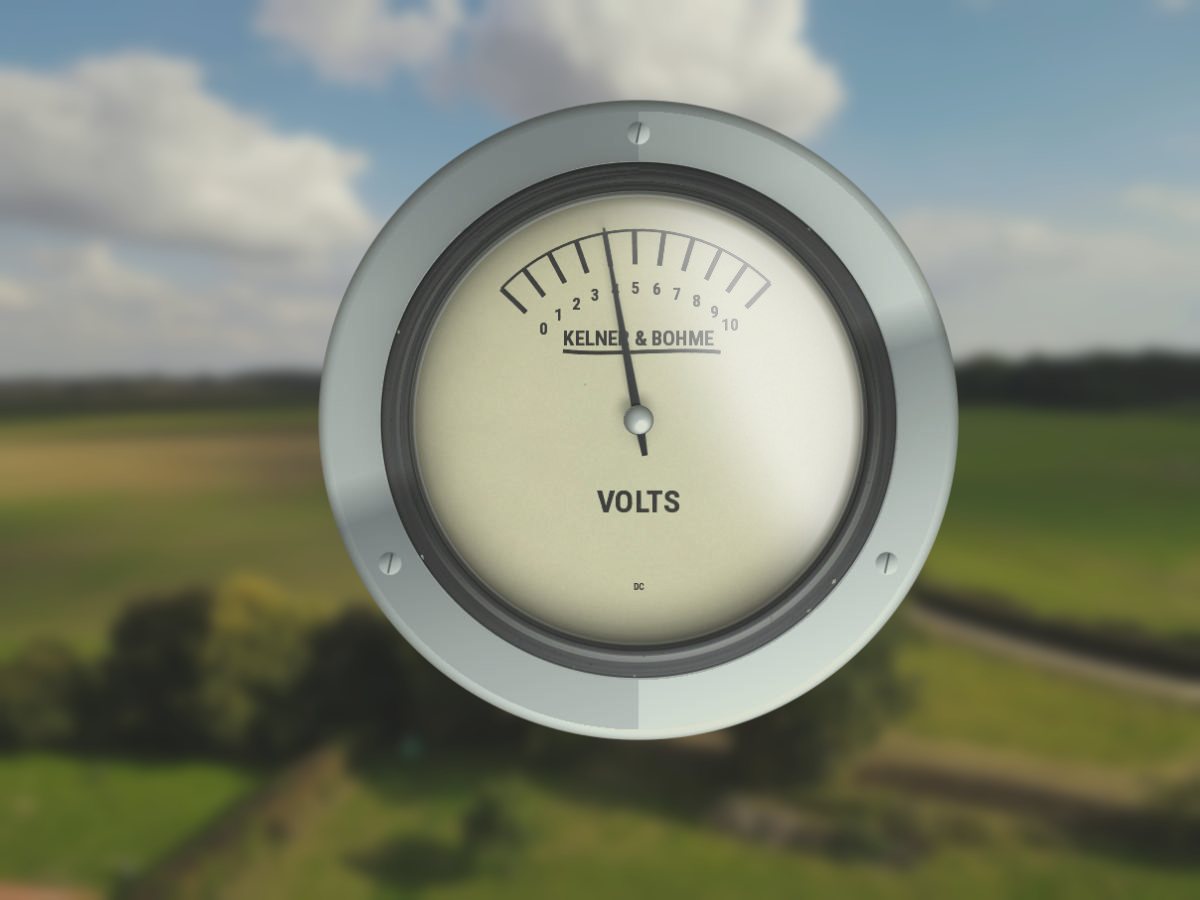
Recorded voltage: 4
